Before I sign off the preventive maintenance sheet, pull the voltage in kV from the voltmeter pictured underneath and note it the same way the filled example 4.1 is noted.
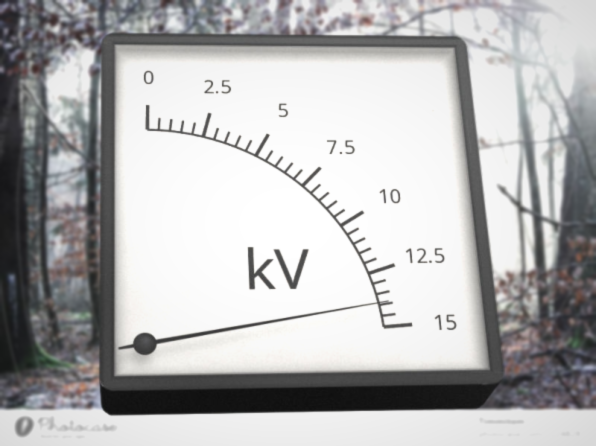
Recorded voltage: 14
